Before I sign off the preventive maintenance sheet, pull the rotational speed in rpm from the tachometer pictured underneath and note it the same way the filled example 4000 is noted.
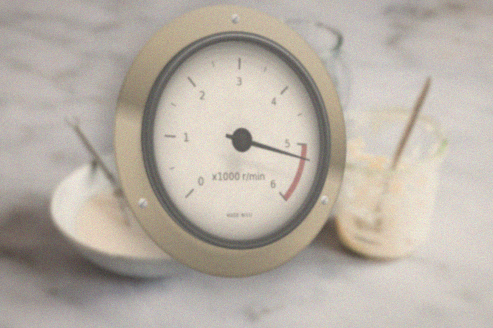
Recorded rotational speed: 5250
